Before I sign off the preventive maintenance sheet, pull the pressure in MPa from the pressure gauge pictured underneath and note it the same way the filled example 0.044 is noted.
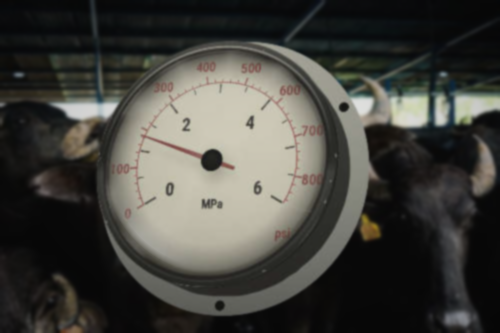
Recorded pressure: 1.25
